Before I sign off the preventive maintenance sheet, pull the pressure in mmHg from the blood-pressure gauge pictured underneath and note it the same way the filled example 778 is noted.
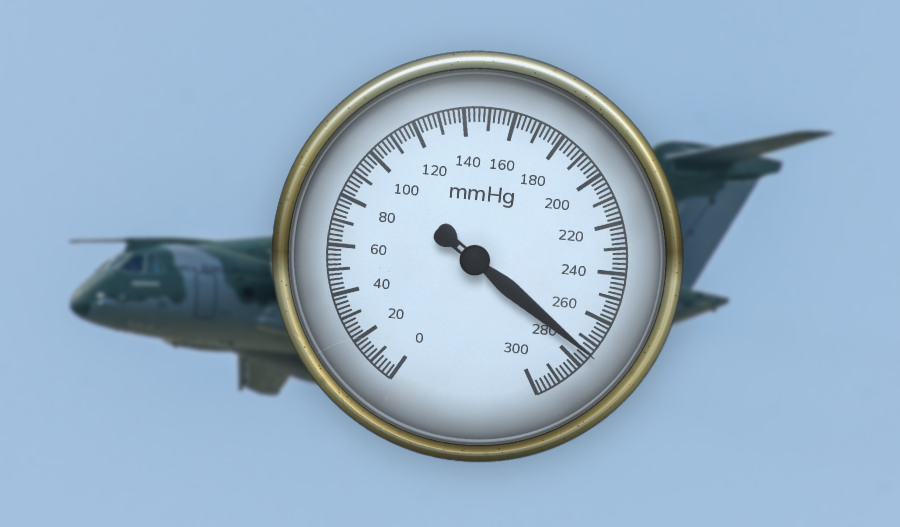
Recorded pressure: 274
